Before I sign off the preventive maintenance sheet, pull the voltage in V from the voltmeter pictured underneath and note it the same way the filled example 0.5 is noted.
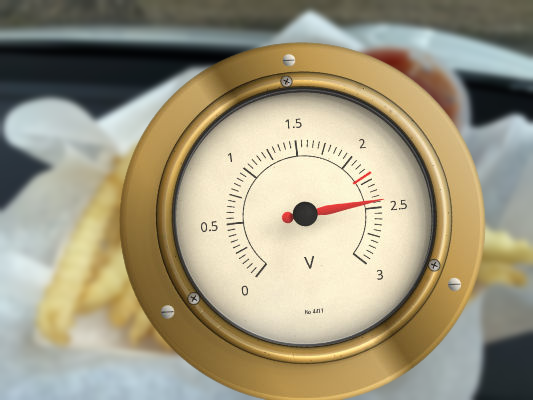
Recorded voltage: 2.45
